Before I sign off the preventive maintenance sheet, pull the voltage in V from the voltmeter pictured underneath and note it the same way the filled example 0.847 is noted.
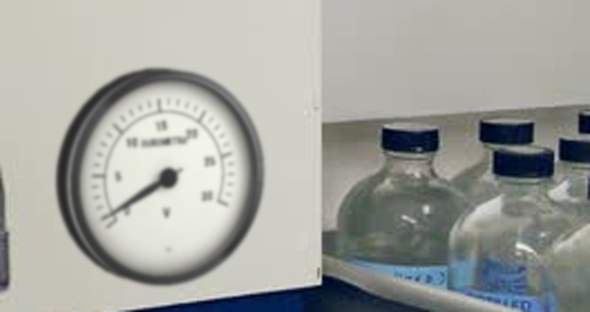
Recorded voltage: 1
